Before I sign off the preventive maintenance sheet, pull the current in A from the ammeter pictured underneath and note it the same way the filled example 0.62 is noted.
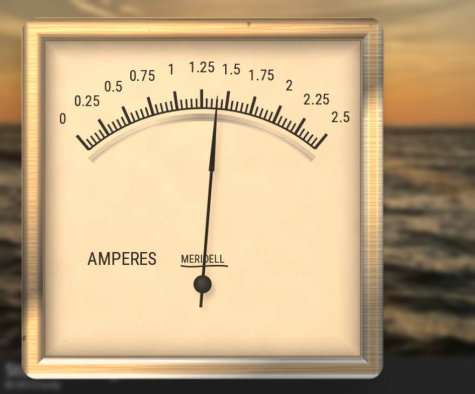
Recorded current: 1.4
